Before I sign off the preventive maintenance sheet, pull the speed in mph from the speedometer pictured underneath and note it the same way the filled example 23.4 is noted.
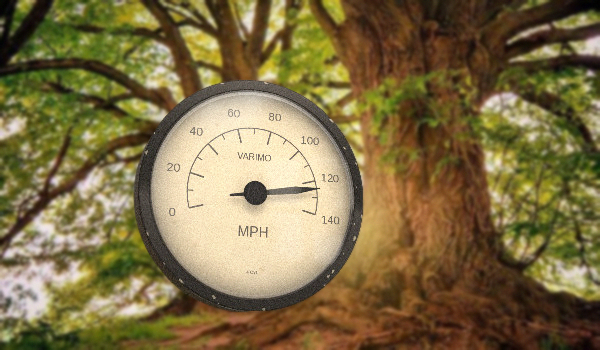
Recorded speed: 125
